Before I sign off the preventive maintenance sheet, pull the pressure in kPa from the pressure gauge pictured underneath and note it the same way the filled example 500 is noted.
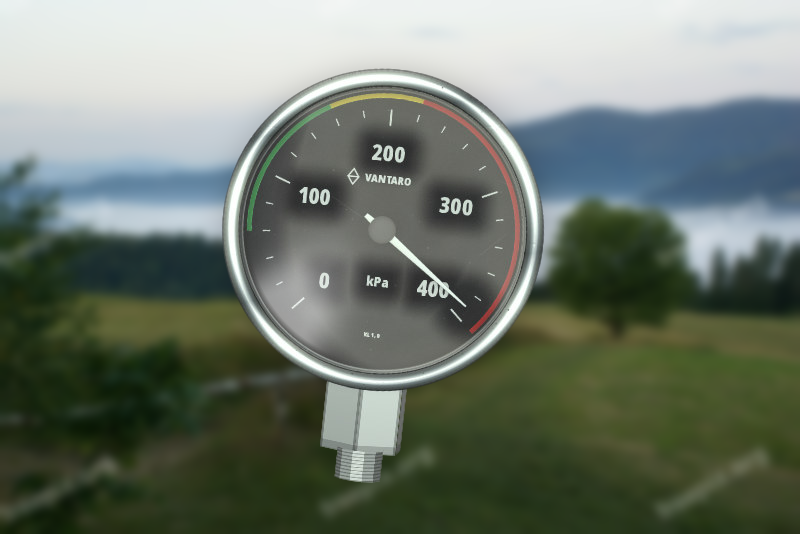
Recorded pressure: 390
